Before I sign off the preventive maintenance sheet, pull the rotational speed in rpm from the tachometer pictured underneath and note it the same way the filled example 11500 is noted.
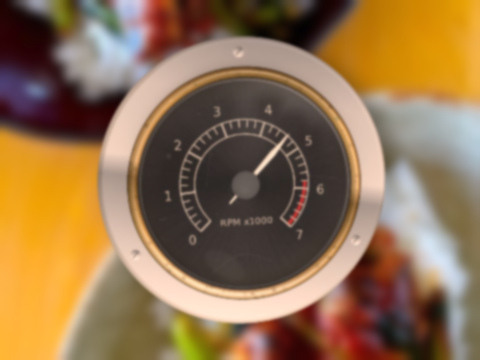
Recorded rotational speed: 4600
